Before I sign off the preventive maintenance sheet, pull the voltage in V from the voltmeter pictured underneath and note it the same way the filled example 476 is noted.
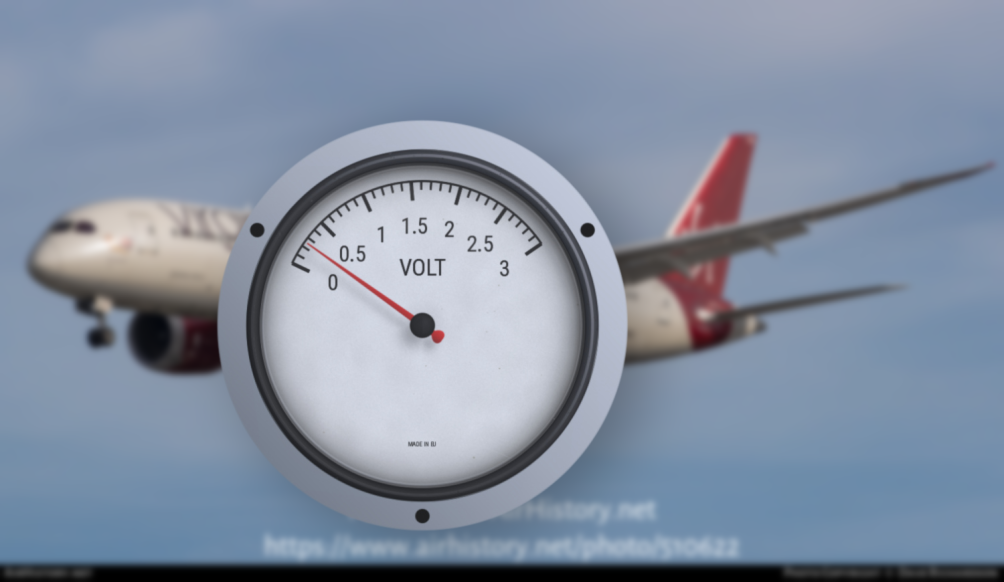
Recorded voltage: 0.25
